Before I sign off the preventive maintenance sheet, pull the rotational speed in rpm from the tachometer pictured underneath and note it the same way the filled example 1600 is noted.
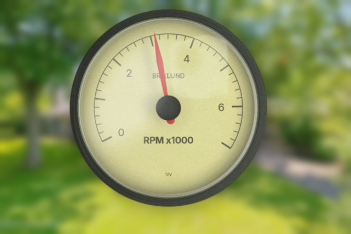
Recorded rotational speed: 3100
